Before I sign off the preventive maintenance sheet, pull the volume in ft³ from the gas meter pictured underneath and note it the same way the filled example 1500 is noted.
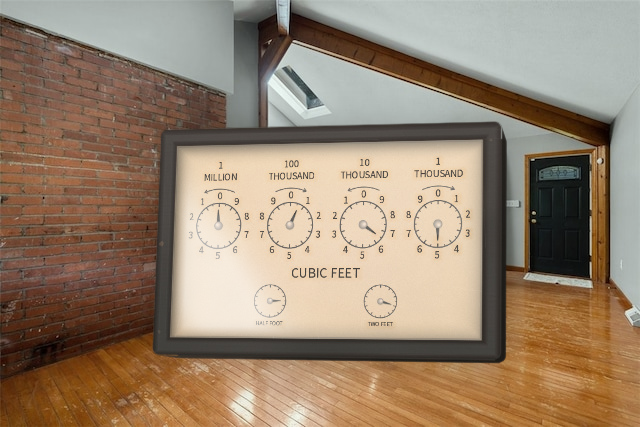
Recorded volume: 6500
